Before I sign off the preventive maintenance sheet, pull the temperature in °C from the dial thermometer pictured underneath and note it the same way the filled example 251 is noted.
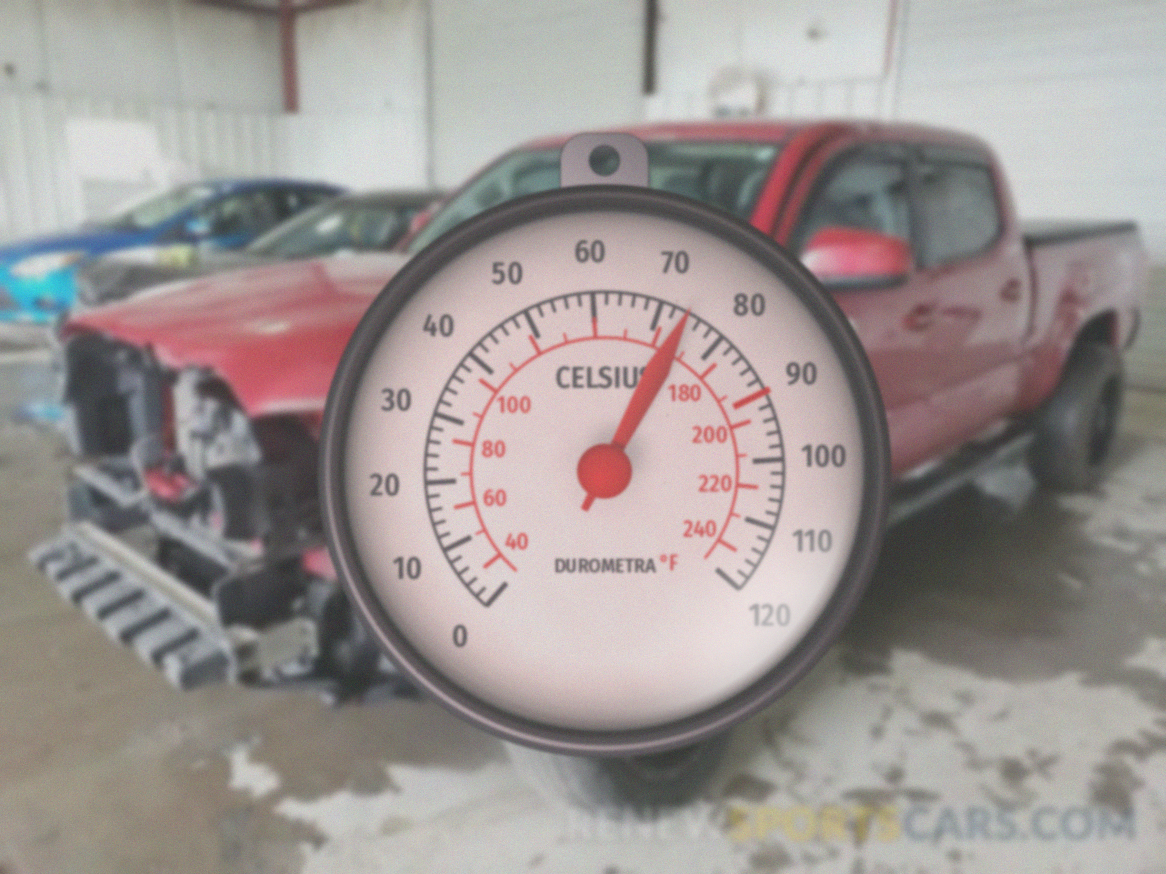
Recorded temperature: 74
